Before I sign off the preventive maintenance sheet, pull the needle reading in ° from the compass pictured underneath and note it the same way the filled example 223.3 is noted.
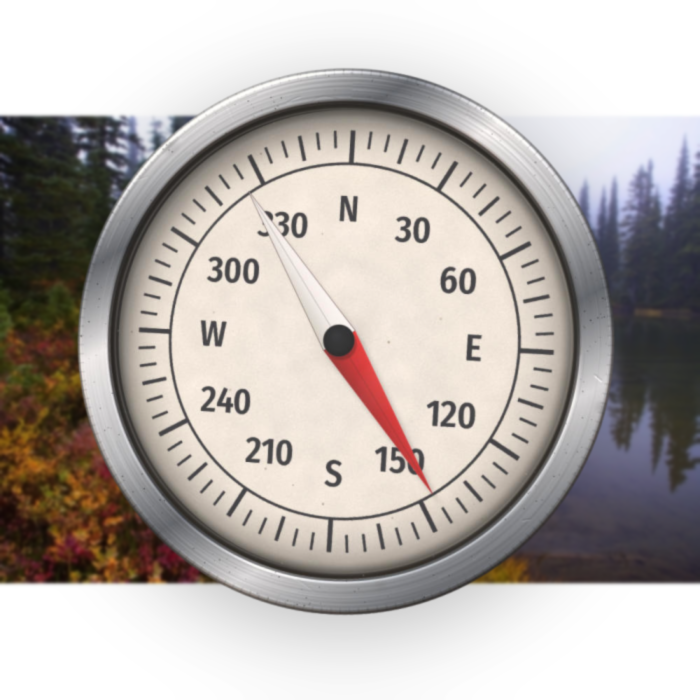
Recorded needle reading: 145
